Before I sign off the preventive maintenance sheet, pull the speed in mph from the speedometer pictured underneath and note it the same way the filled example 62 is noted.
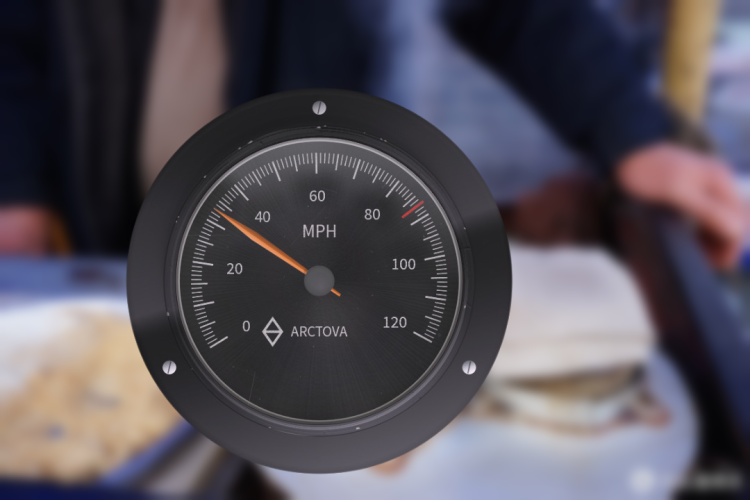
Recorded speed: 33
